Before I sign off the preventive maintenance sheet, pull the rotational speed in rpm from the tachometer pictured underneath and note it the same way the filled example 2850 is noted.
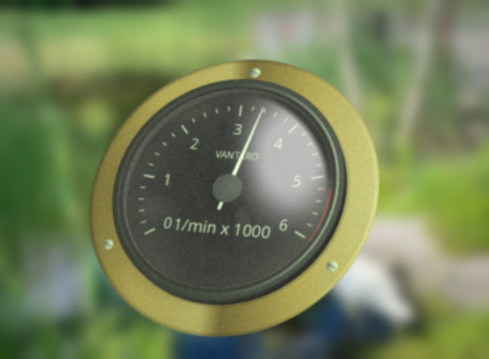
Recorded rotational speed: 3400
